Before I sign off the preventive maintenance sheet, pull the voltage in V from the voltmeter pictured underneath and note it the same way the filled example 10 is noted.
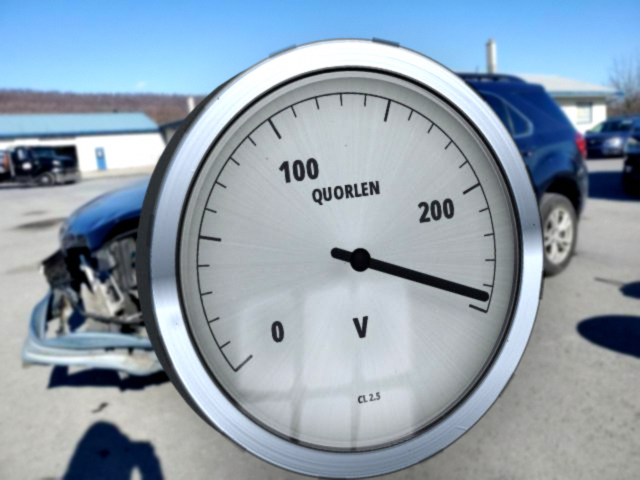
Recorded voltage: 245
